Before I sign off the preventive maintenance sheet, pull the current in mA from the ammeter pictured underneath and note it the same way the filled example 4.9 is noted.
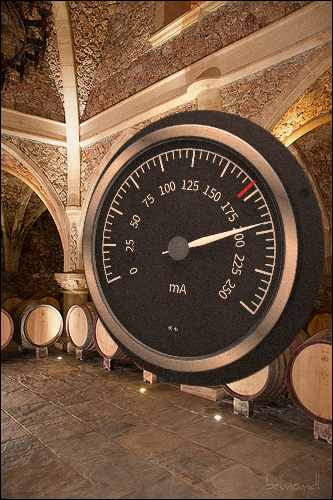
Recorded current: 195
